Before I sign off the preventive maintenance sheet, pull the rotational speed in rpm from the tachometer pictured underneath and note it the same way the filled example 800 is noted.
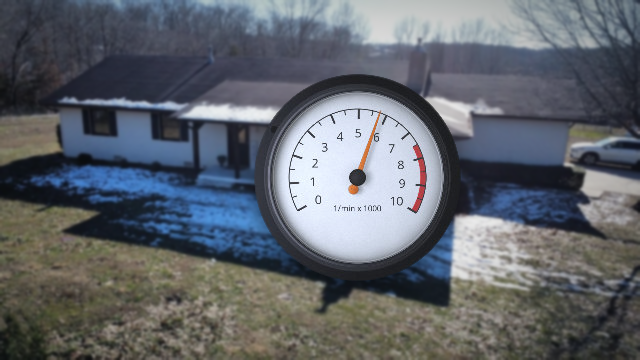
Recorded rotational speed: 5750
